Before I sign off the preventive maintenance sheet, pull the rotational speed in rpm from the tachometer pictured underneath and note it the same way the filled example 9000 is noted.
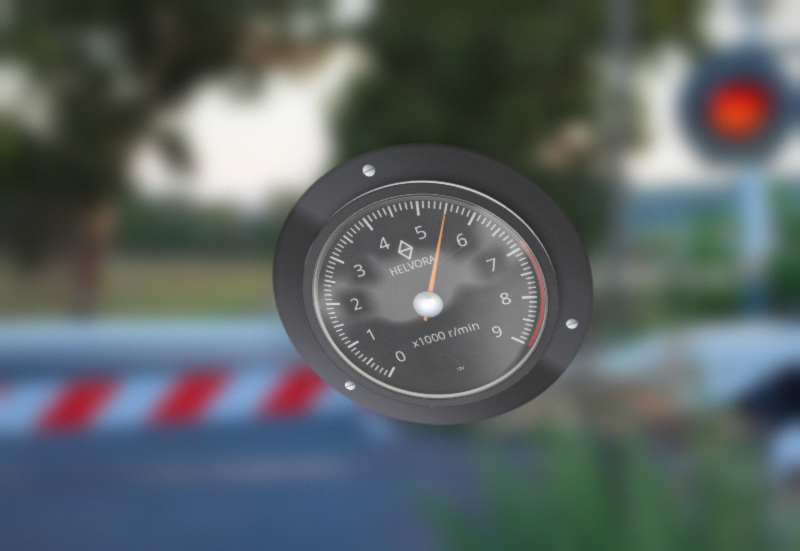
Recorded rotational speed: 5500
